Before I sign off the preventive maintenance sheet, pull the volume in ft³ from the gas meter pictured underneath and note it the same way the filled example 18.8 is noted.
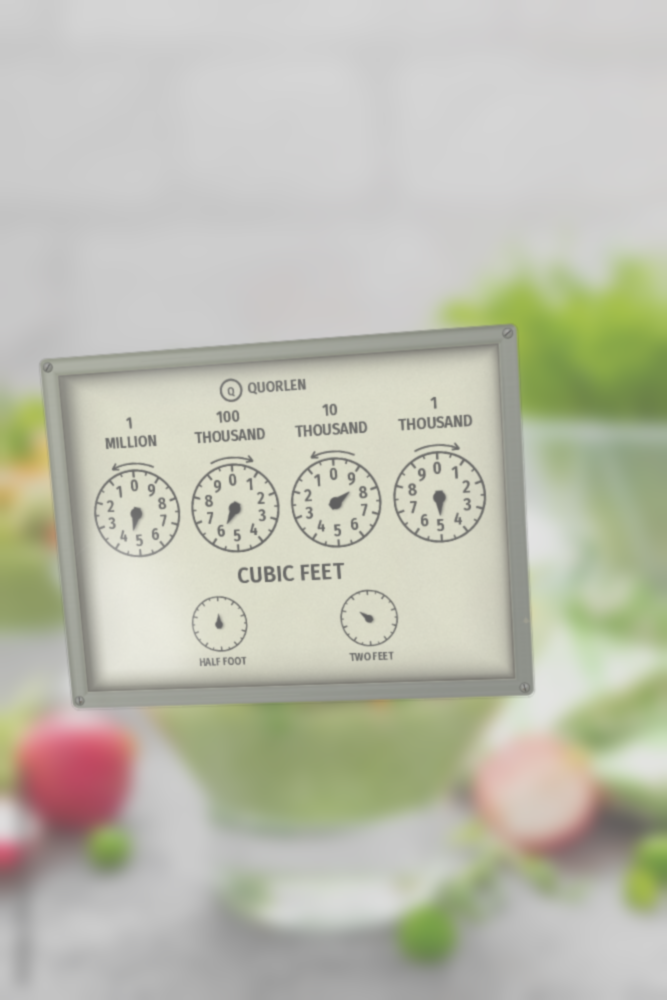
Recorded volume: 458500
